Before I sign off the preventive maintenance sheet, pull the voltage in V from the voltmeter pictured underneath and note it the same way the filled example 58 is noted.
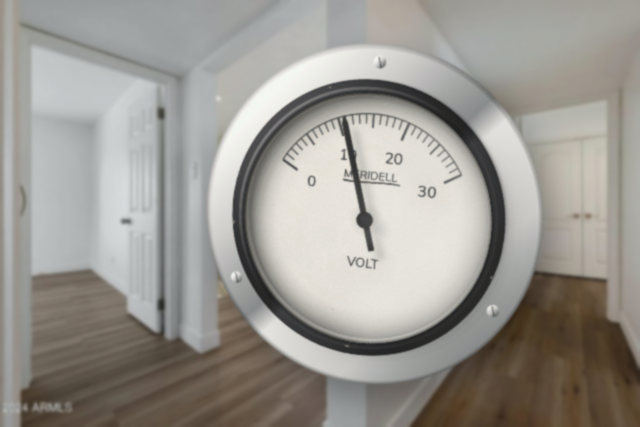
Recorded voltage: 11
